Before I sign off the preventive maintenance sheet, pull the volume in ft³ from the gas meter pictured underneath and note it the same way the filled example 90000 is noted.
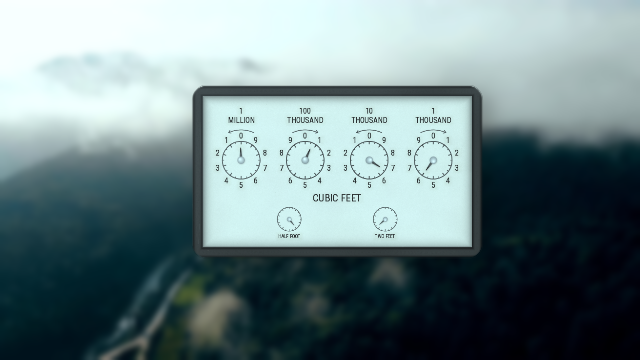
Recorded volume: 6600
